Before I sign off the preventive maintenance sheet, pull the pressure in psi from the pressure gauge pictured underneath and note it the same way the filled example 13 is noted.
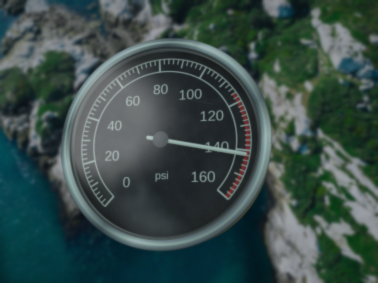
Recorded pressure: 142
